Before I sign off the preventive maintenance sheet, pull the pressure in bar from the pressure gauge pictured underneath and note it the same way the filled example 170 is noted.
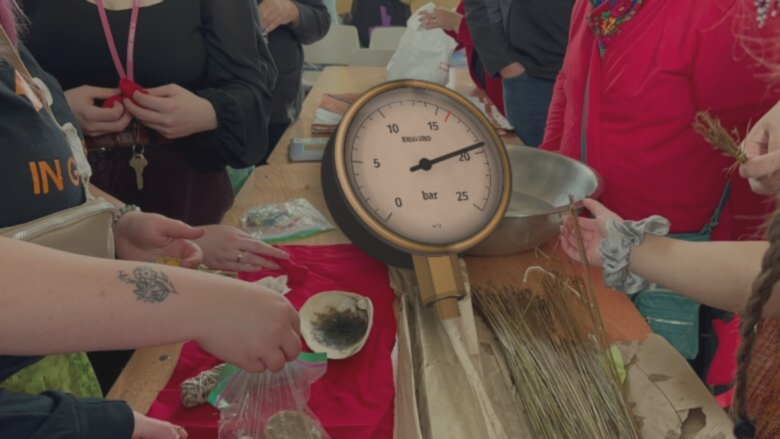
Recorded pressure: 19.5
